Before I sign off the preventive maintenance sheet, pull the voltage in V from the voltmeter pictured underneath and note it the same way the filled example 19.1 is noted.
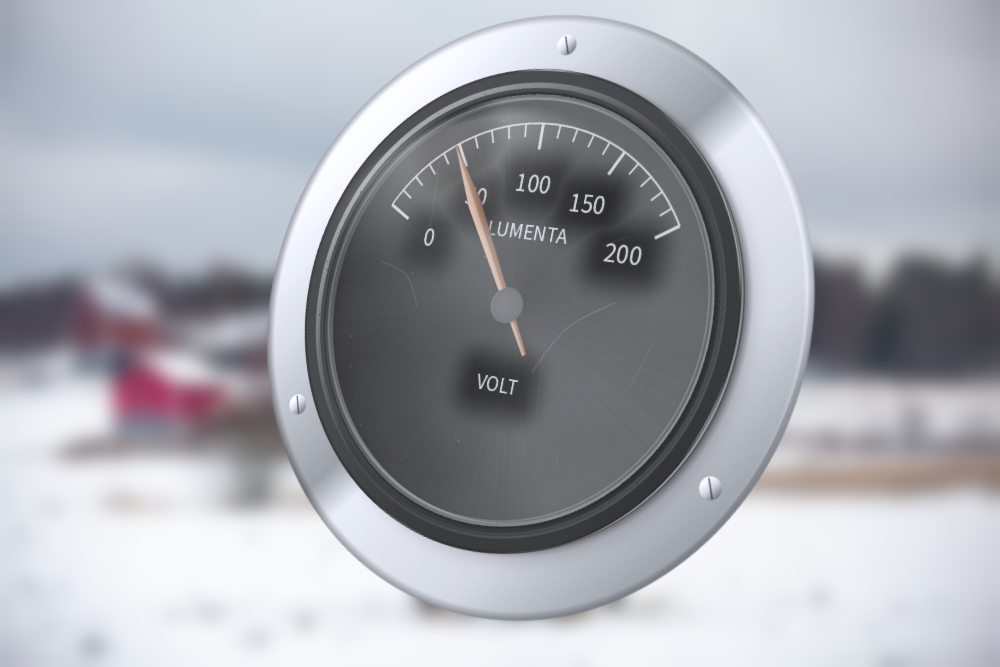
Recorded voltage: 50
